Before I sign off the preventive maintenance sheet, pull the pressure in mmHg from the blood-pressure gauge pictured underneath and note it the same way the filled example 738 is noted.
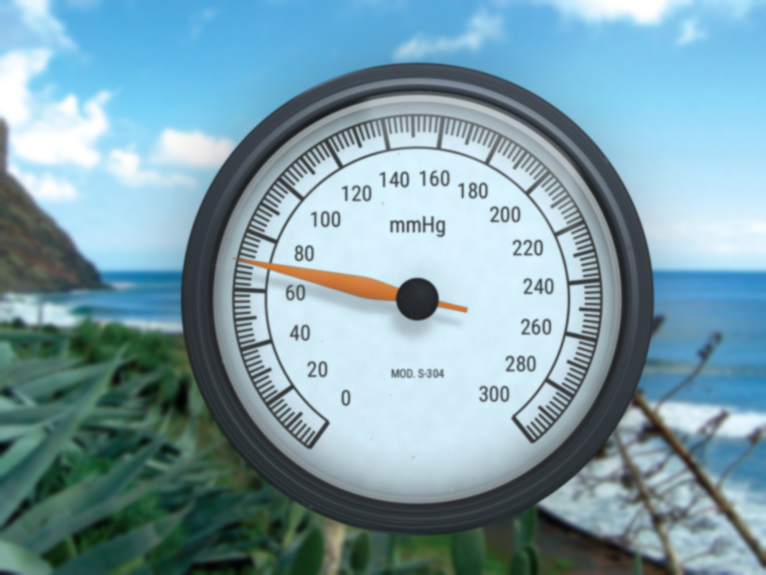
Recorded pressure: 70
